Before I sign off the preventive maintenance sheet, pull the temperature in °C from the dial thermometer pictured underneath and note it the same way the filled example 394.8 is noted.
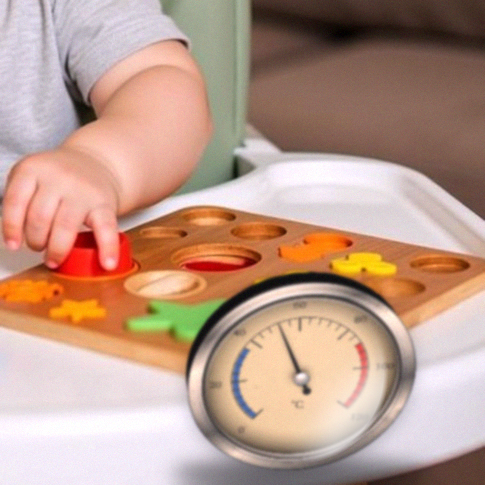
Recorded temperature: 52
